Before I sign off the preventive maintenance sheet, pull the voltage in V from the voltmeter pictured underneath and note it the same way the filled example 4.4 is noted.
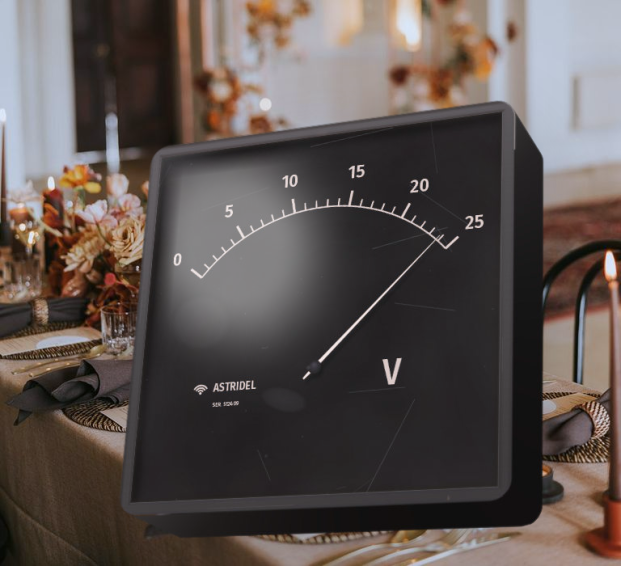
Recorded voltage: 24
